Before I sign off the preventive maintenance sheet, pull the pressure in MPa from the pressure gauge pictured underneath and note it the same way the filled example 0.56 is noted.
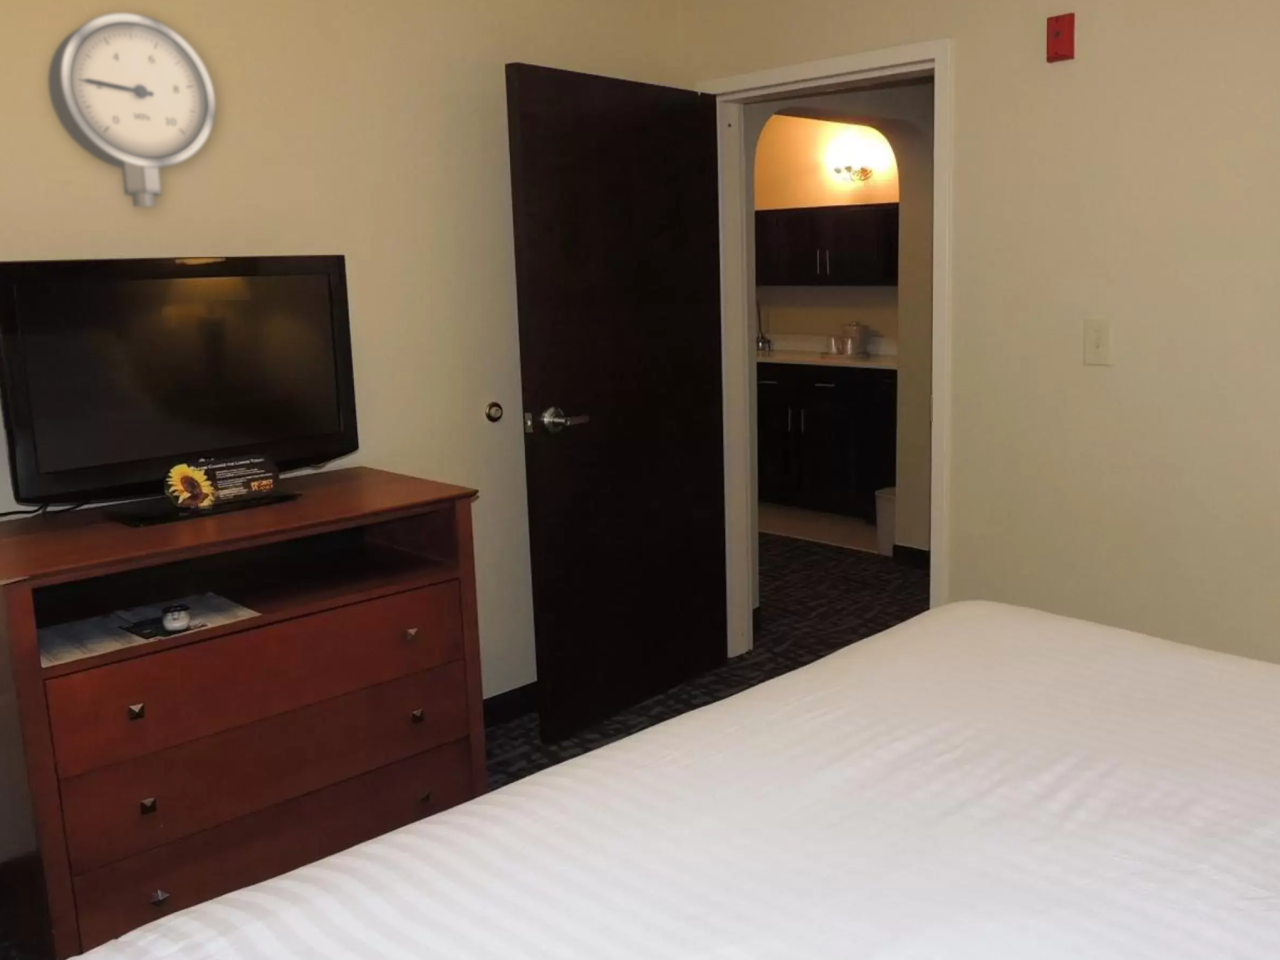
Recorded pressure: 2
